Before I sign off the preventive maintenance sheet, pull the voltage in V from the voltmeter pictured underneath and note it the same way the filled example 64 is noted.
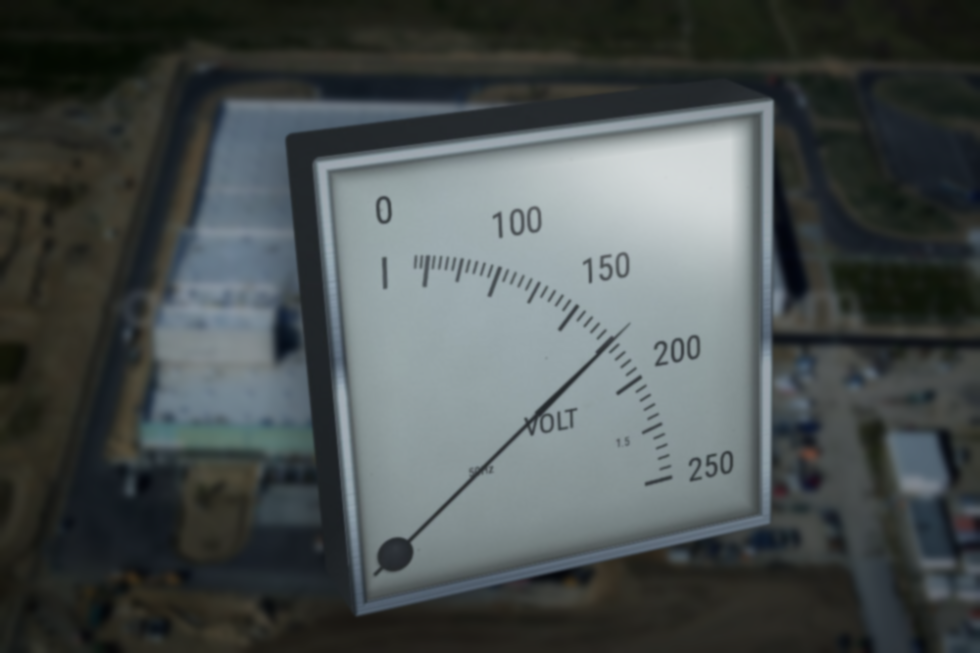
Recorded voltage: 175
